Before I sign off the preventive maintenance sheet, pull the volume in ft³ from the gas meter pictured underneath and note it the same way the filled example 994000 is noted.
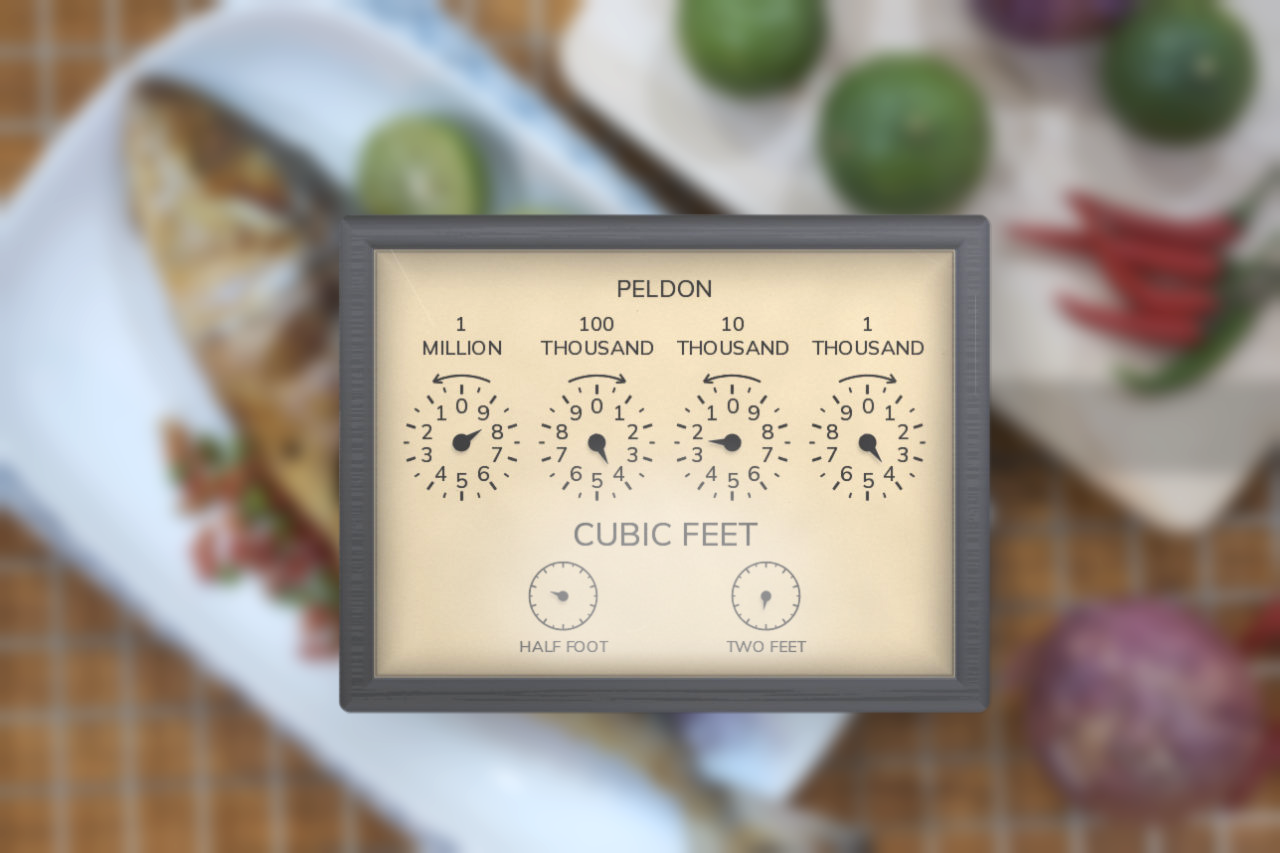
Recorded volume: 842400
